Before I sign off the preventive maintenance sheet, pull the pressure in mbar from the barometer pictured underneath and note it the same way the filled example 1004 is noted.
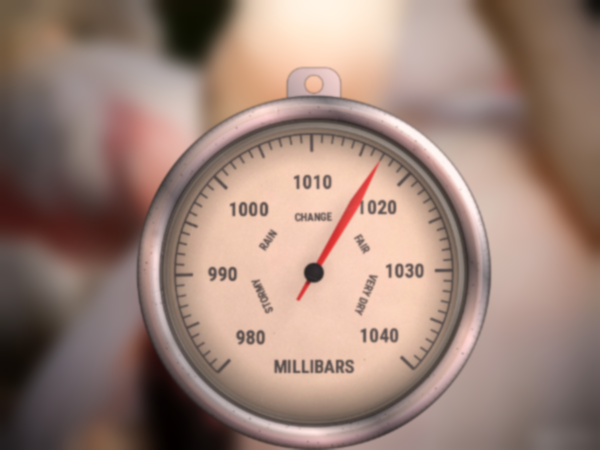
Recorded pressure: 1017
